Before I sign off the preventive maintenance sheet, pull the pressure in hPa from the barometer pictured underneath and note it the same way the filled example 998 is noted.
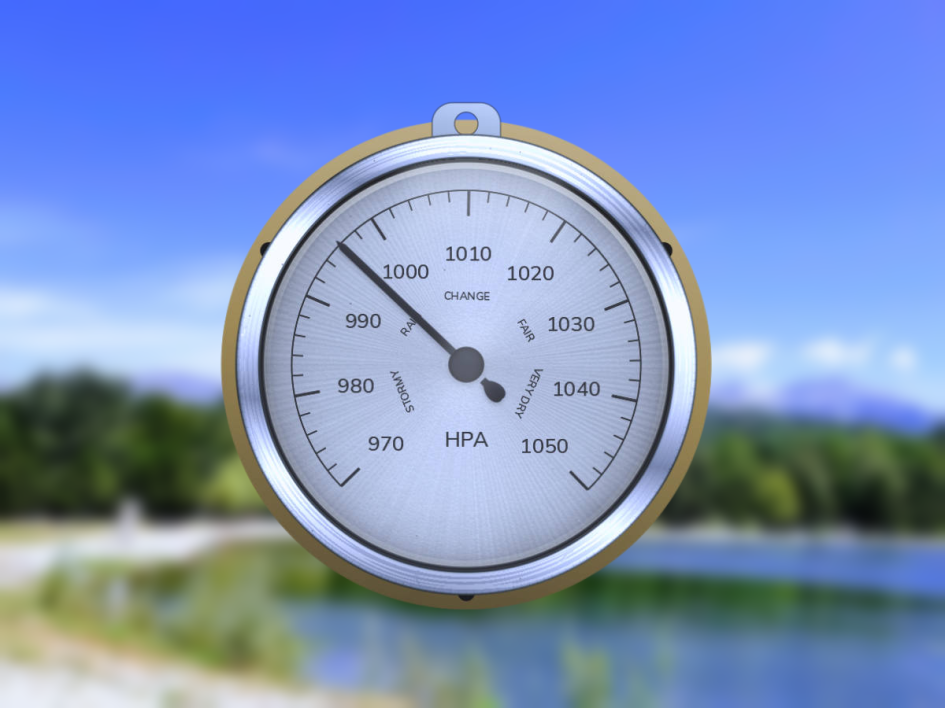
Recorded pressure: 996
